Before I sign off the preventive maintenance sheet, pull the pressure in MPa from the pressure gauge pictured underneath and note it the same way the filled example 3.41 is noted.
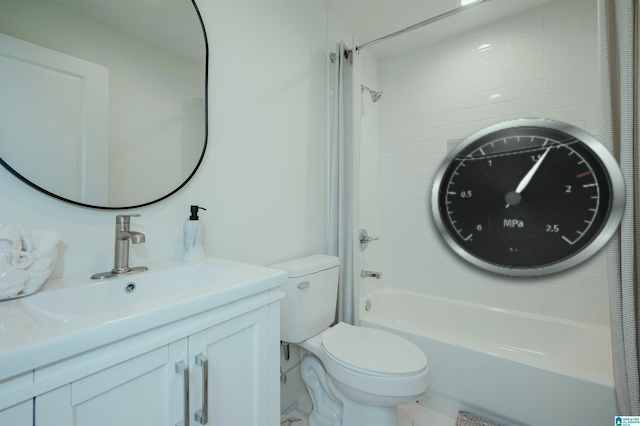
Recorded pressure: 1.55
